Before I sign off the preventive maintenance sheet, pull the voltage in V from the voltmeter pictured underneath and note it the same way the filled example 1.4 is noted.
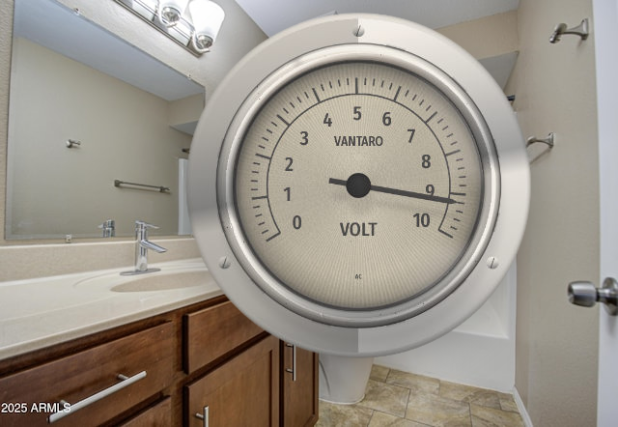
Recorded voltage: 9.2
